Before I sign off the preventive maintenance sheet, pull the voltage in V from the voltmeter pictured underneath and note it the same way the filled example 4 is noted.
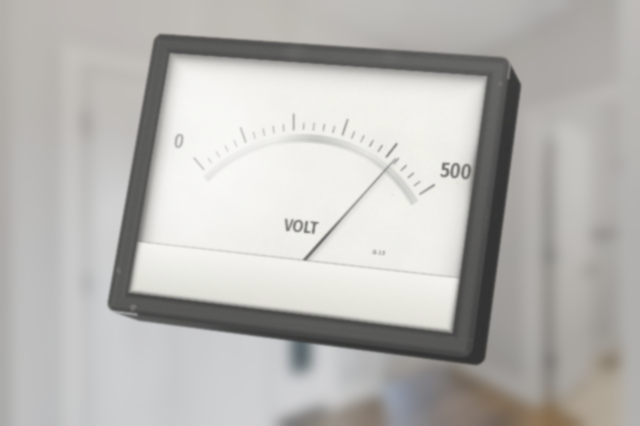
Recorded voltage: 420
